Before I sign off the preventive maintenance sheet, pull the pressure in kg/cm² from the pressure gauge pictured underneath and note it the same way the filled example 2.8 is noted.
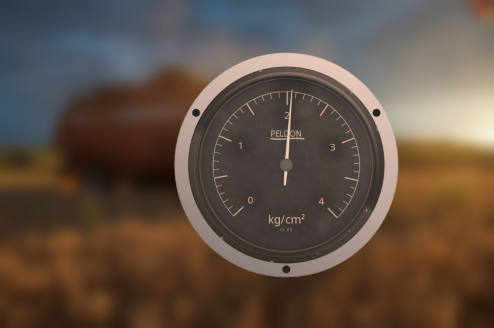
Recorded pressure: 2.05
